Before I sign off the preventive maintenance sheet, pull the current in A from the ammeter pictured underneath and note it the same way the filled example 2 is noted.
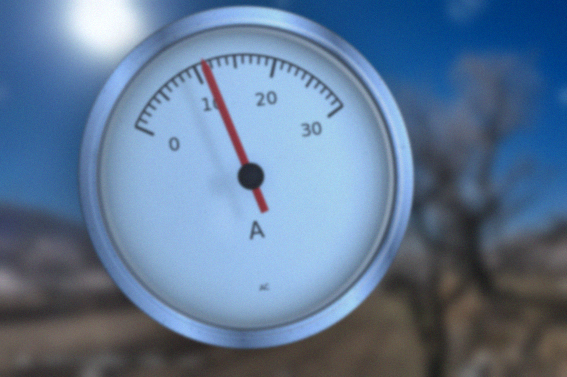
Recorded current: 11
